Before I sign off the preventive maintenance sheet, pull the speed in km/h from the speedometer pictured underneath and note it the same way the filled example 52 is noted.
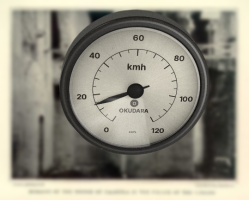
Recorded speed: 15
